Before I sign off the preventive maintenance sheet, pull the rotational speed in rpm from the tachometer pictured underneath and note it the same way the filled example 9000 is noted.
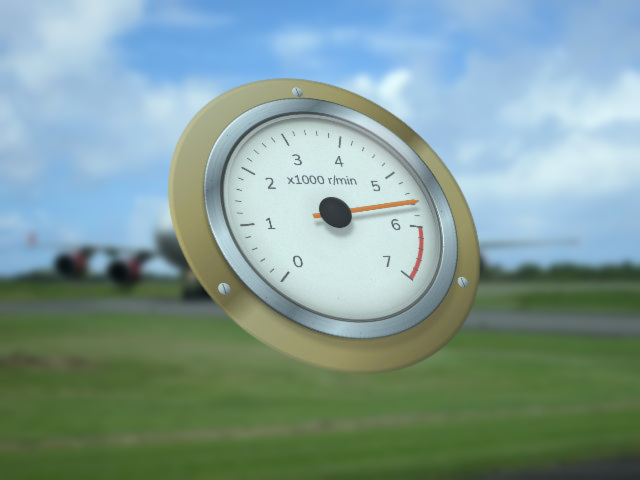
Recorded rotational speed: 5600
